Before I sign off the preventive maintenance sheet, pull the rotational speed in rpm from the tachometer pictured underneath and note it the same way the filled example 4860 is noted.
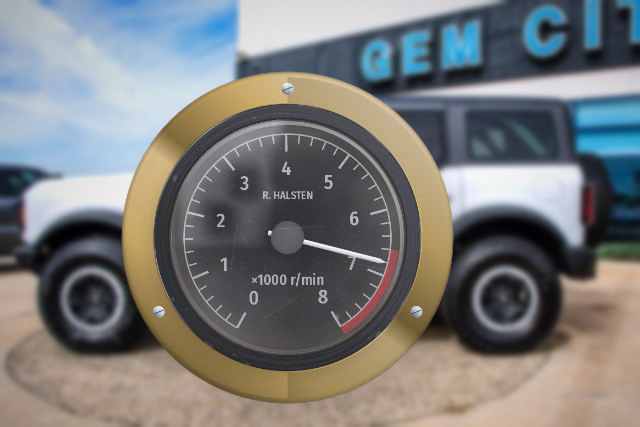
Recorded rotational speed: 6800
